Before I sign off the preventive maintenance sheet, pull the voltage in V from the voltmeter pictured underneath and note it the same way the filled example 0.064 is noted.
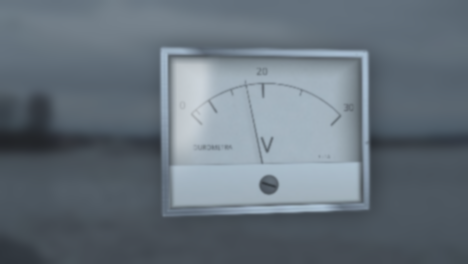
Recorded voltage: 17.5
